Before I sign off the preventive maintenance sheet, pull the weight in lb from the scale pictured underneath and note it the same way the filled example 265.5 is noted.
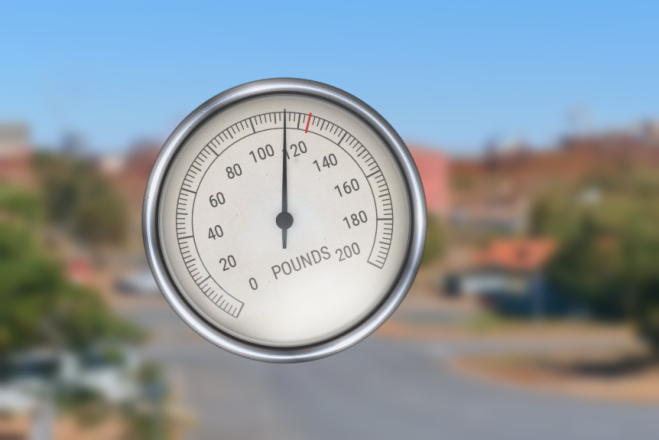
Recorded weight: 114
